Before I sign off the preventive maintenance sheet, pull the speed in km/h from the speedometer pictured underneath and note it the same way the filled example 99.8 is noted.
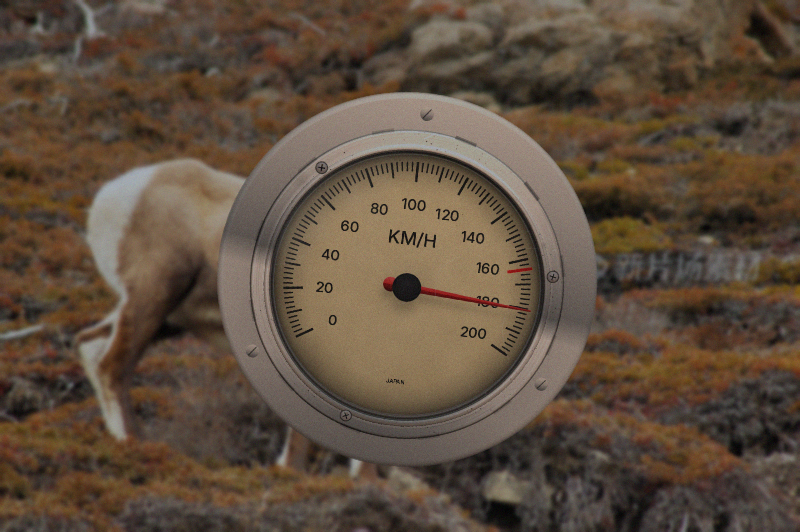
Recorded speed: 180
